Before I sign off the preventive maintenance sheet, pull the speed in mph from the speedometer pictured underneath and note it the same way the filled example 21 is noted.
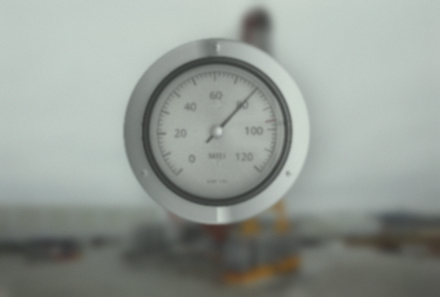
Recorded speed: 80
